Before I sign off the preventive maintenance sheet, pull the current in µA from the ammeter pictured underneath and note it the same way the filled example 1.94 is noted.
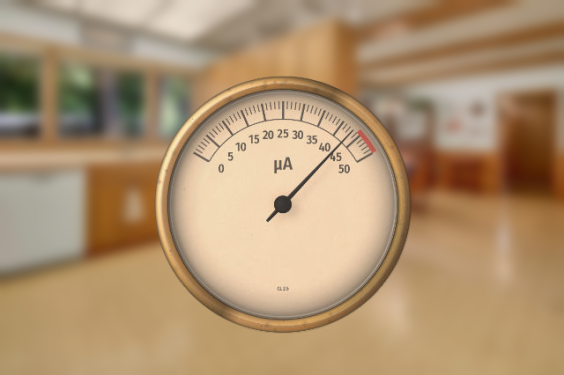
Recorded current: 43
